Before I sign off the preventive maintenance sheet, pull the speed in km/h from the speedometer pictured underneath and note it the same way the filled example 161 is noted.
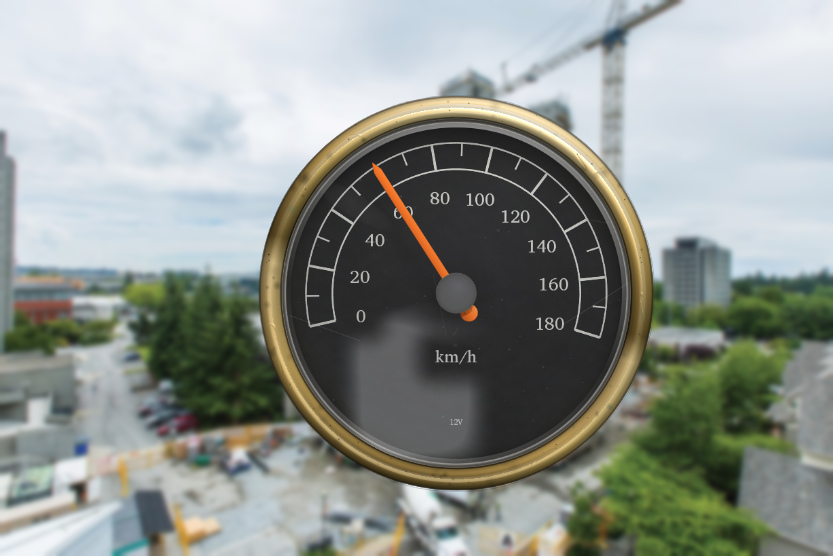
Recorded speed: 60
